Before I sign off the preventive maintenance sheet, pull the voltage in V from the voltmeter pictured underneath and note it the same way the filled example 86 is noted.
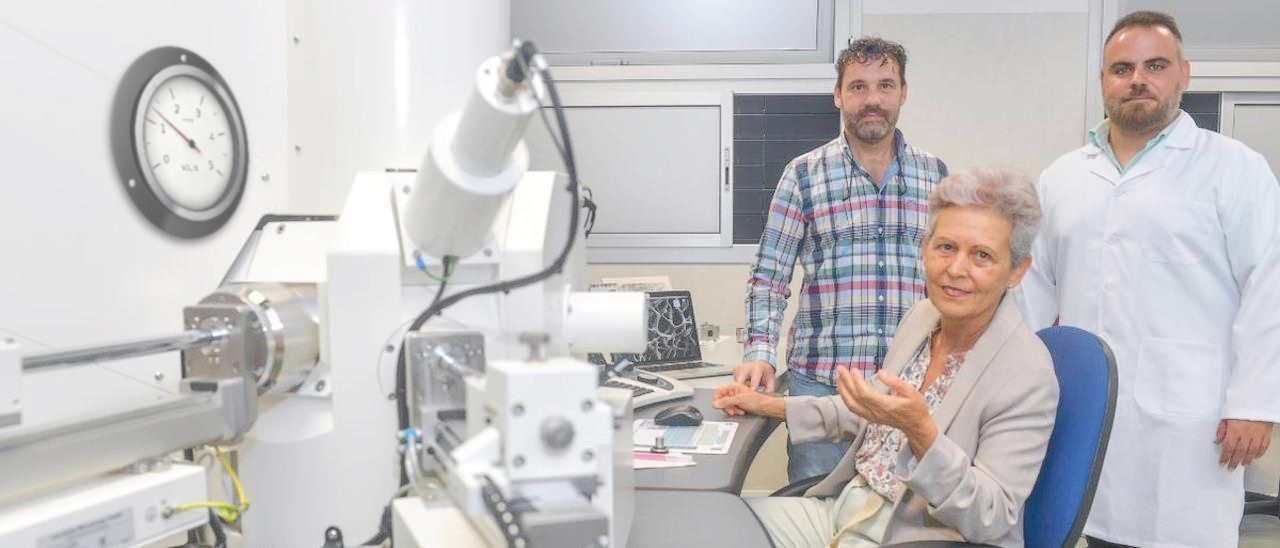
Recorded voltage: 1.25
